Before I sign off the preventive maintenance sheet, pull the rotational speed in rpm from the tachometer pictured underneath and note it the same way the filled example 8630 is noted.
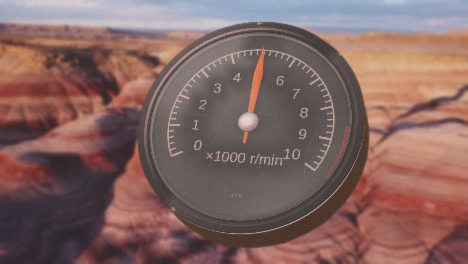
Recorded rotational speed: 5000
